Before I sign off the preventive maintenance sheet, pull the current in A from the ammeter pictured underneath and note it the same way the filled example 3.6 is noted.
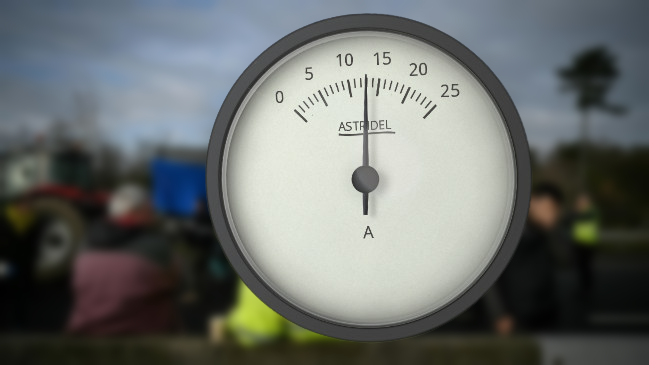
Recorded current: 13
